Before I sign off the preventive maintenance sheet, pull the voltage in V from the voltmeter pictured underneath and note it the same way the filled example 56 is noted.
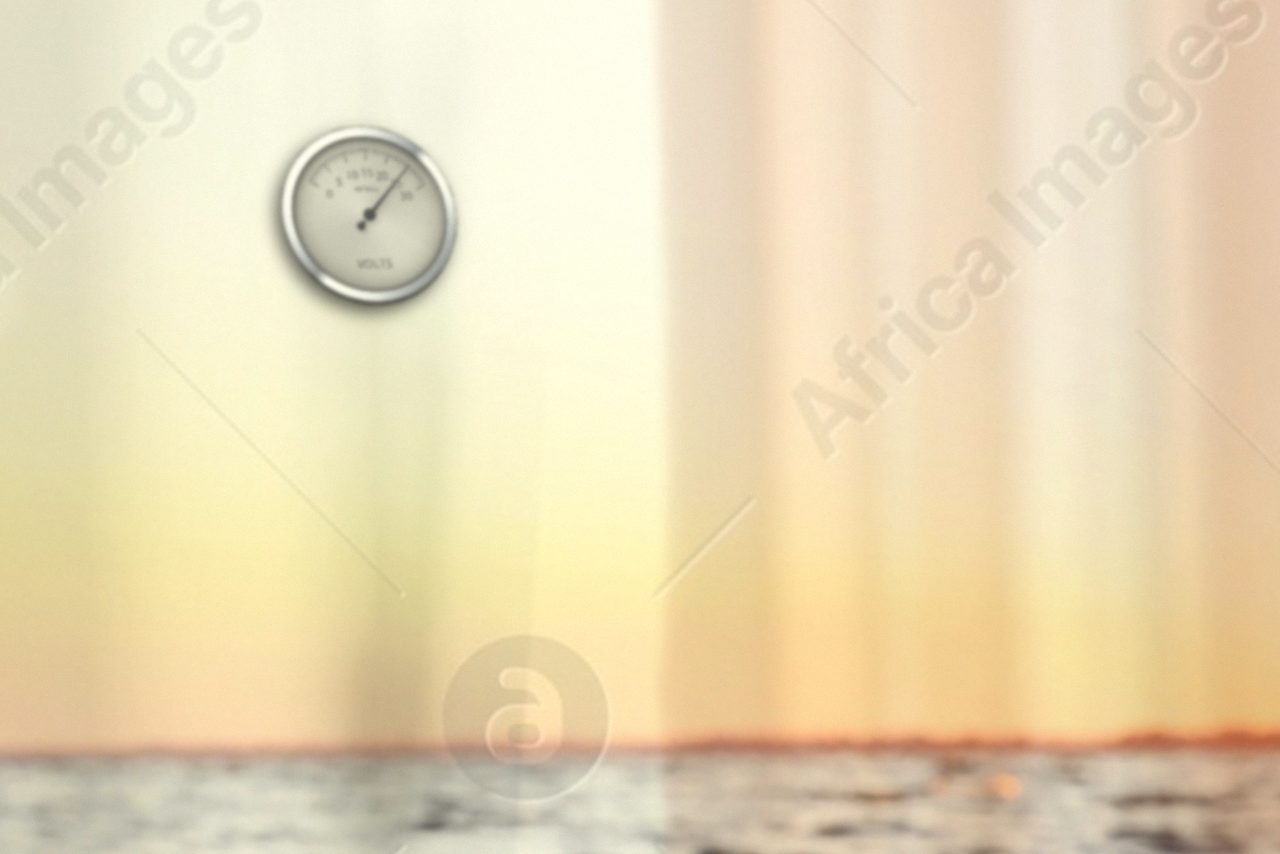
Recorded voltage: 25
